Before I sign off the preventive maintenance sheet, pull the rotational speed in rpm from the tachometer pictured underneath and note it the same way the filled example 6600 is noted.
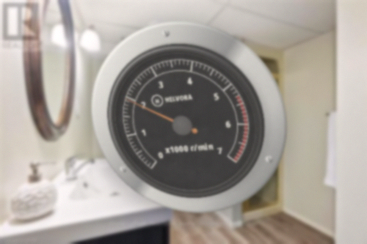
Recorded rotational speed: 2000
